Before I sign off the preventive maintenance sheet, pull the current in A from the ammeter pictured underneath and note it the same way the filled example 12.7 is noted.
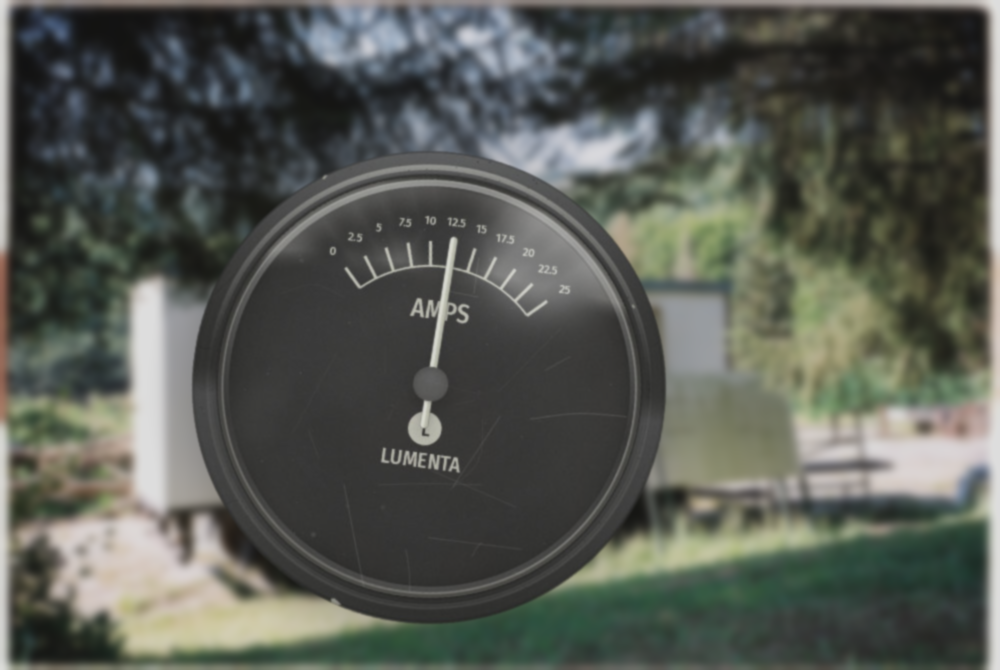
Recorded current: 12.5
